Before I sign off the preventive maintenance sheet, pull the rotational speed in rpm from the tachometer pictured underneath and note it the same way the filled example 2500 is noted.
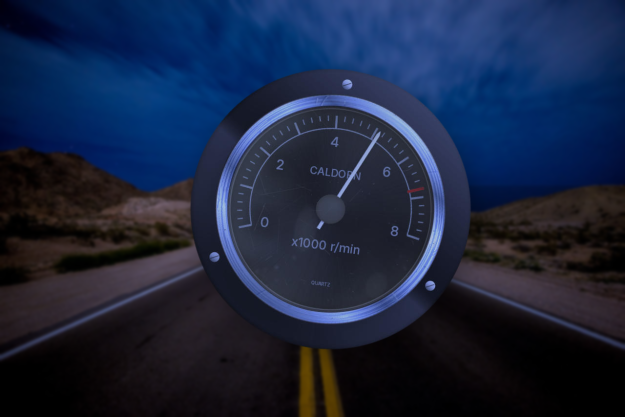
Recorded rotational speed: 5100
